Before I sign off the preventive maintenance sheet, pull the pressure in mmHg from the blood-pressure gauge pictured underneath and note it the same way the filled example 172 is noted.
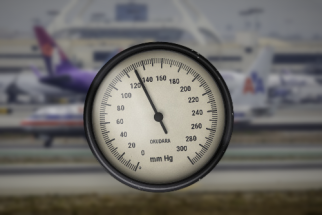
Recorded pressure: 130
